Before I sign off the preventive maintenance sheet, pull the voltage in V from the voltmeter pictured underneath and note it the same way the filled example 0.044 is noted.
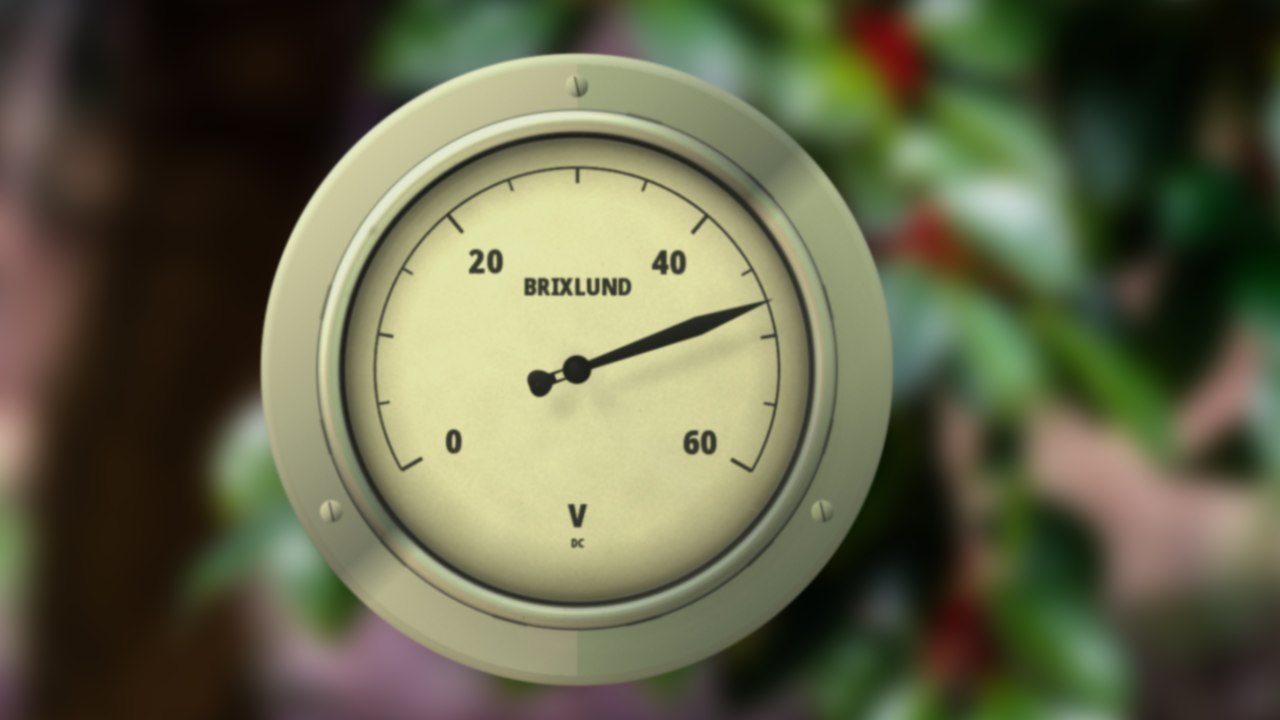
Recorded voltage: 47.5
